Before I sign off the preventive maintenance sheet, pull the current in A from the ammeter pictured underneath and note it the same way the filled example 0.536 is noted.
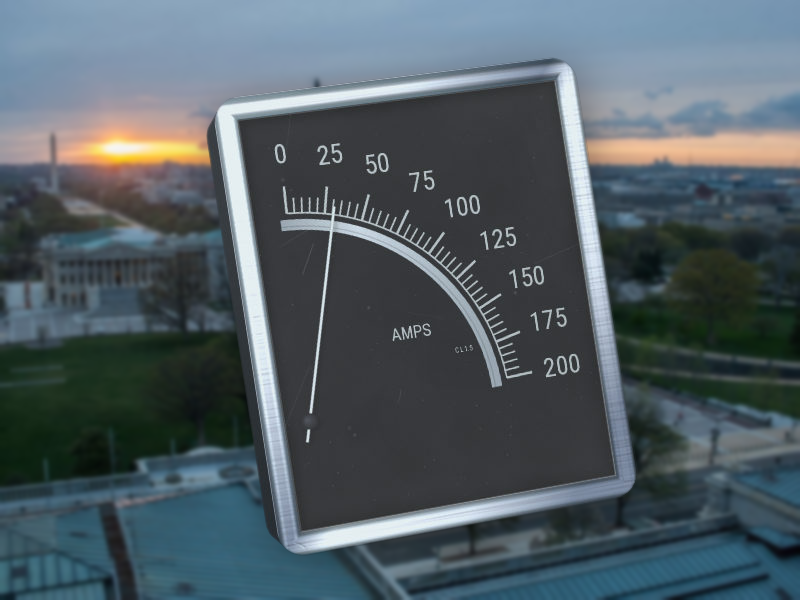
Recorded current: 30
